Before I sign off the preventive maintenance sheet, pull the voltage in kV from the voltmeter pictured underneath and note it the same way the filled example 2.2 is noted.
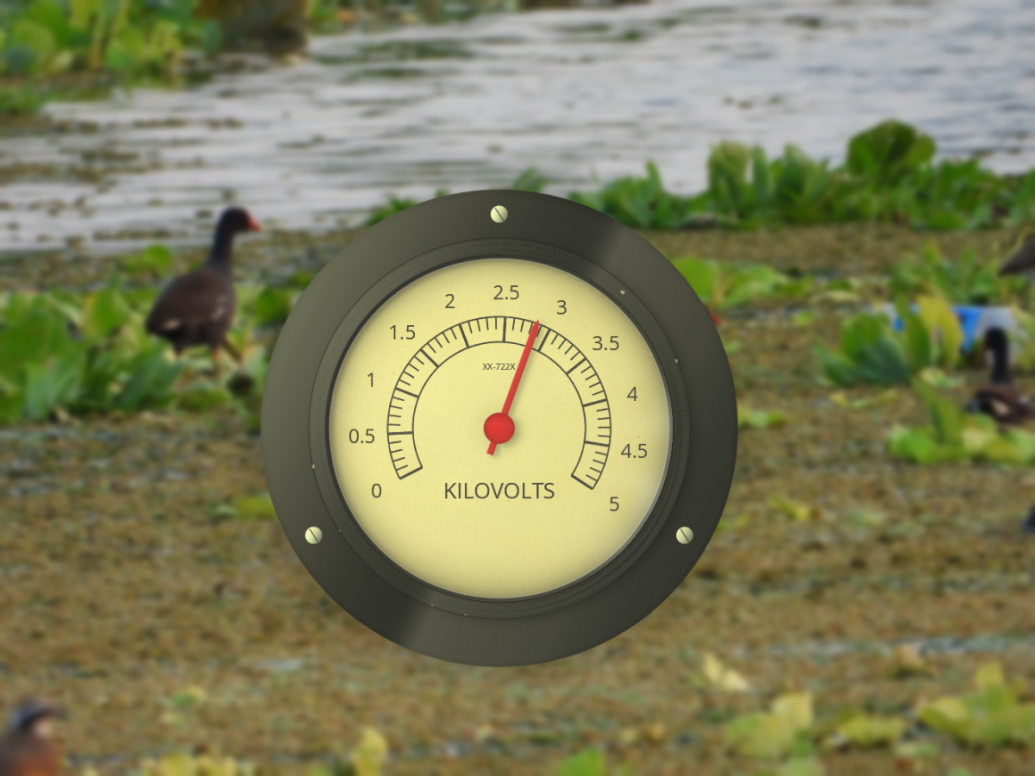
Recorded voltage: 2.85
